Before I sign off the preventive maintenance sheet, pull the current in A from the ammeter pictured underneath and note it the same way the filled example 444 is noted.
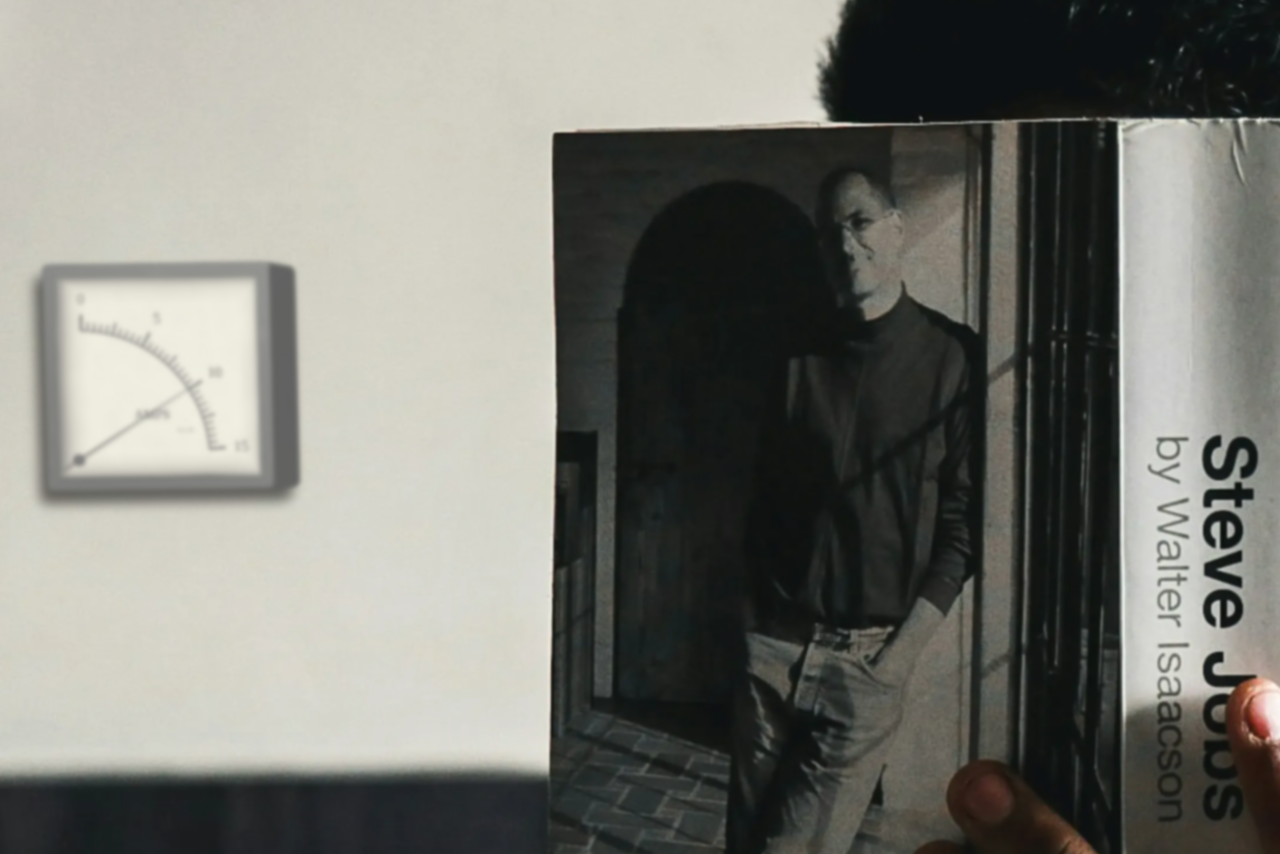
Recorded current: 10
